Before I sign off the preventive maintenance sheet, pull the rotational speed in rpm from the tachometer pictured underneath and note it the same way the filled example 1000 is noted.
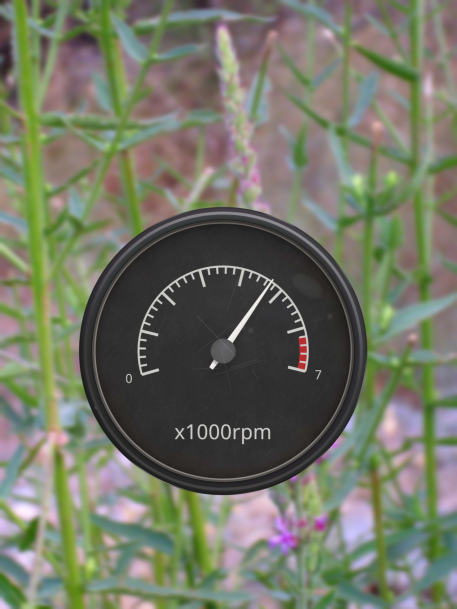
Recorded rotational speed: 4700
